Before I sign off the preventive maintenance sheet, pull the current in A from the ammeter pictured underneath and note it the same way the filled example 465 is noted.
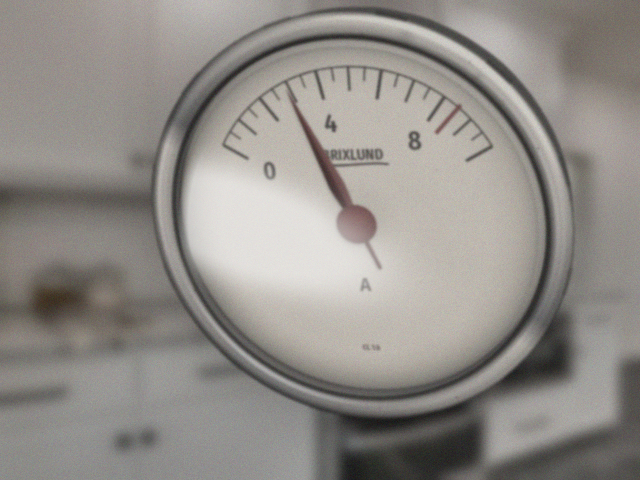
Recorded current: 3
